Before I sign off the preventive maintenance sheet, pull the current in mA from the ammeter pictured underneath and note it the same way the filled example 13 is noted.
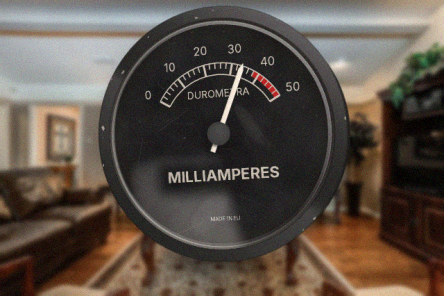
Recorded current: 34
